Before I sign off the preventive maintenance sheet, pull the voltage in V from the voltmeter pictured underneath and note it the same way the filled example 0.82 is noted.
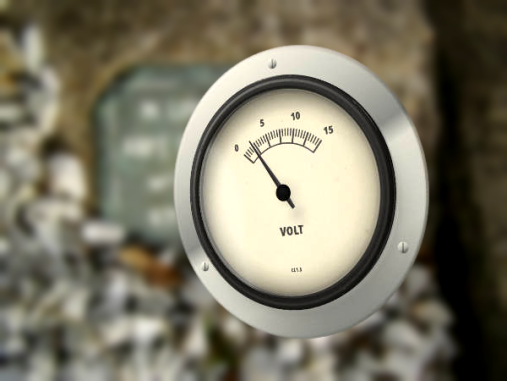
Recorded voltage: 2.5
